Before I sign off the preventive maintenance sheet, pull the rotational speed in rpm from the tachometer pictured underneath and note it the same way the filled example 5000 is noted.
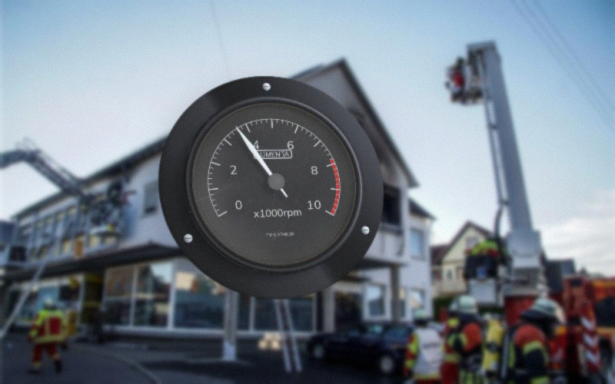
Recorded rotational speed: 3600
